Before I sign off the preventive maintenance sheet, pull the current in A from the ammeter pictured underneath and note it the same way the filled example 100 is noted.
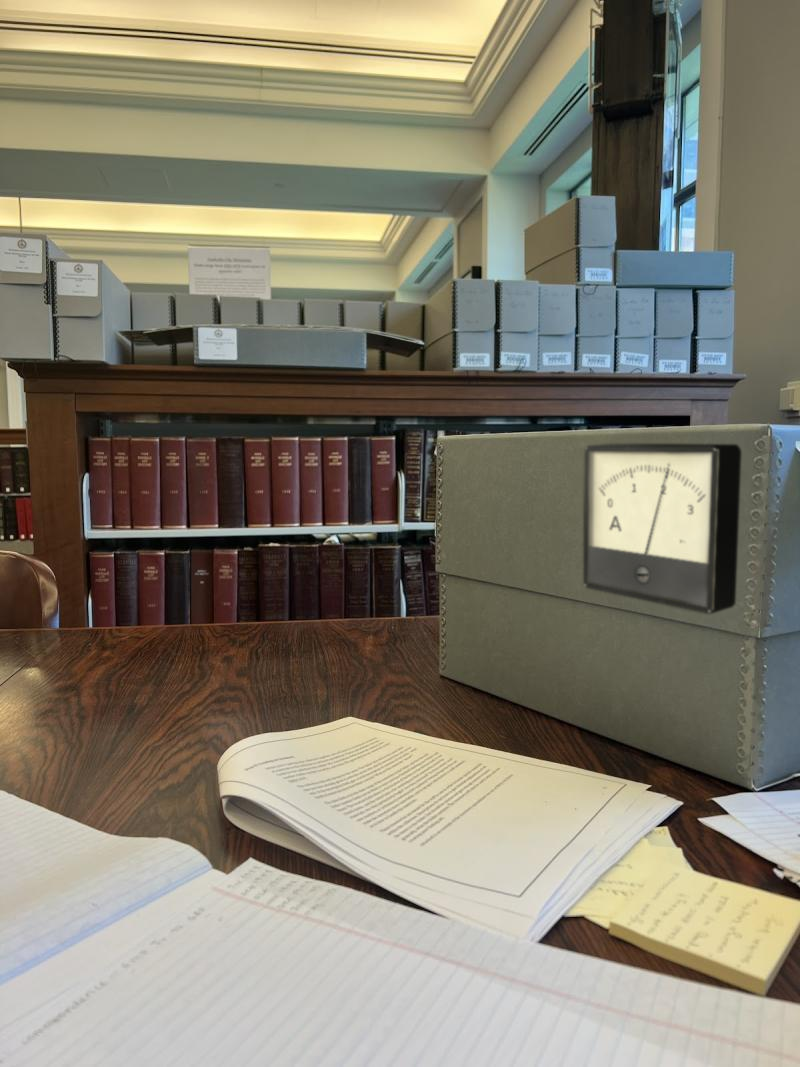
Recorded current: 2
